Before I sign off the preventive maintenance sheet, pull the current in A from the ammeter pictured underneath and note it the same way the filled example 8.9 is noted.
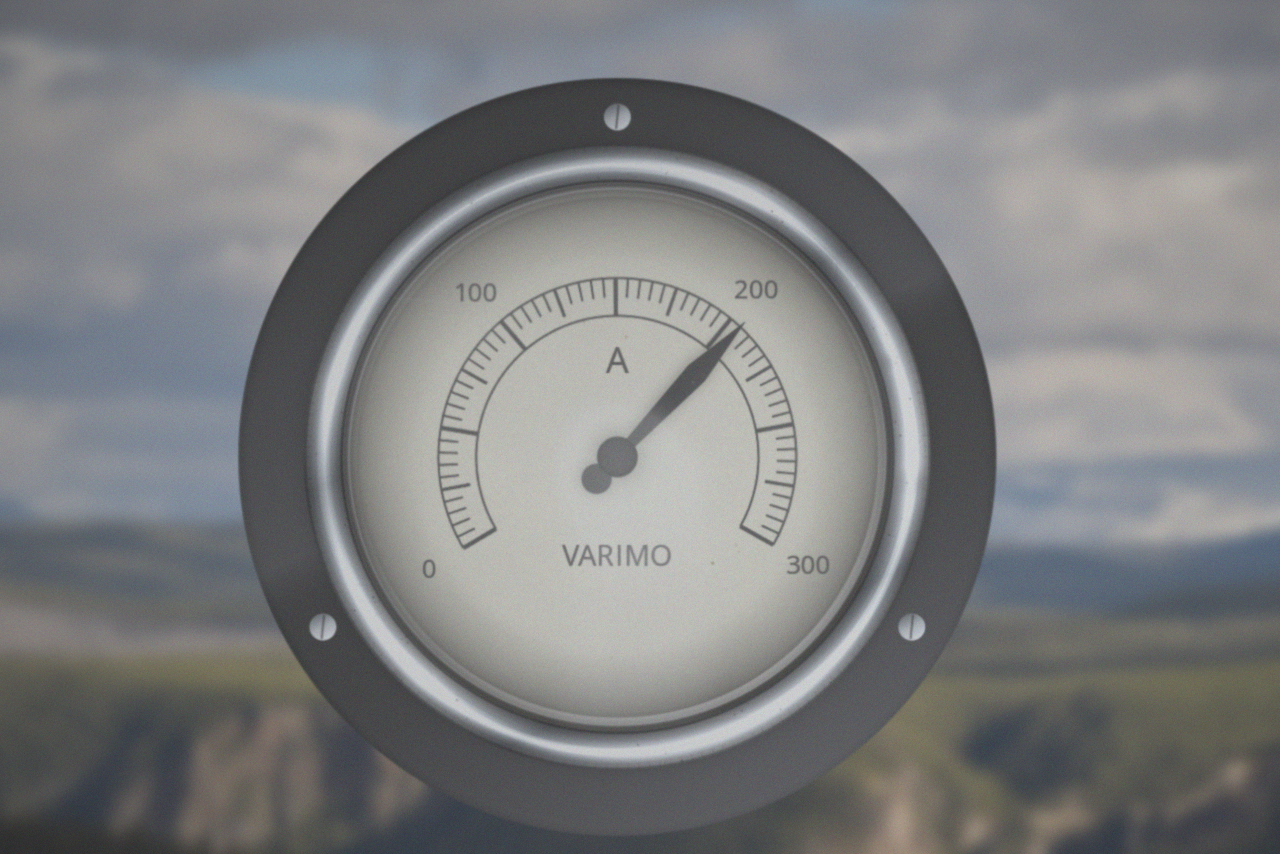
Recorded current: 205
